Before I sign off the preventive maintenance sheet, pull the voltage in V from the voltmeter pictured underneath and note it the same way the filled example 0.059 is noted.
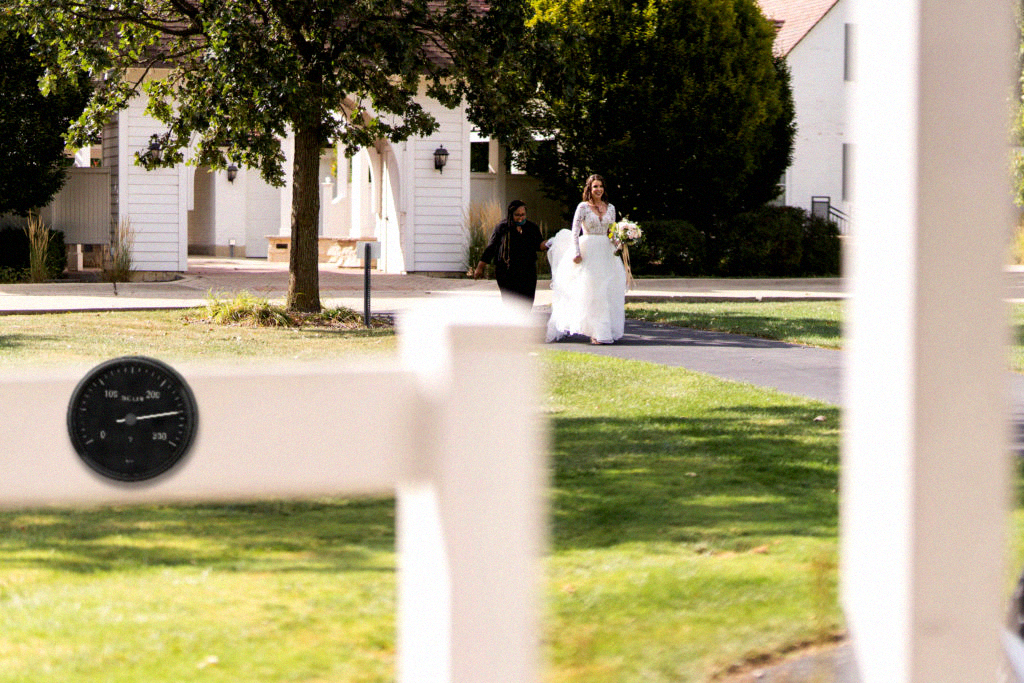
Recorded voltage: 250
